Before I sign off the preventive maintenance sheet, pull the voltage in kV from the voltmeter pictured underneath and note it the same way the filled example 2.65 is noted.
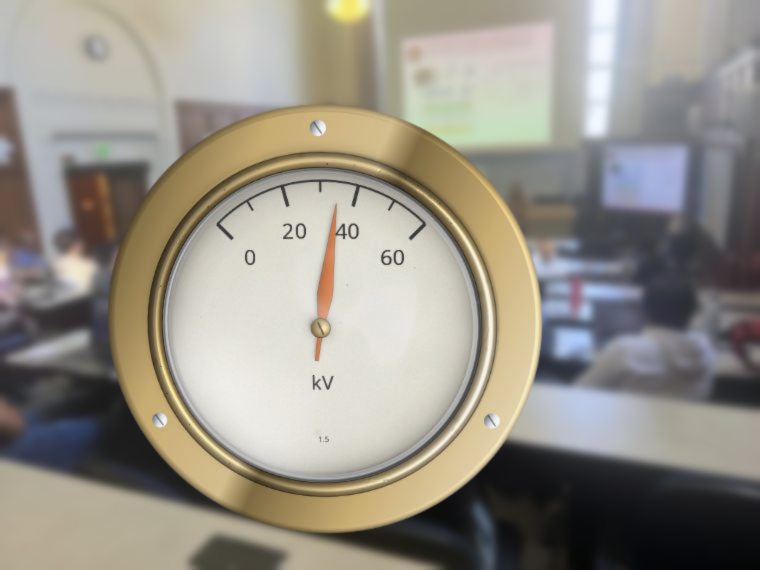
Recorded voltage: 35
